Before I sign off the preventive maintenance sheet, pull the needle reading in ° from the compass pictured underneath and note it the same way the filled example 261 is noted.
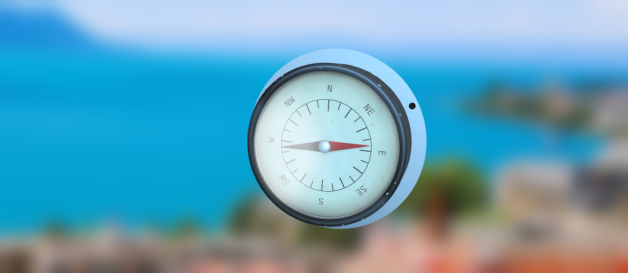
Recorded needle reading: 82.5
